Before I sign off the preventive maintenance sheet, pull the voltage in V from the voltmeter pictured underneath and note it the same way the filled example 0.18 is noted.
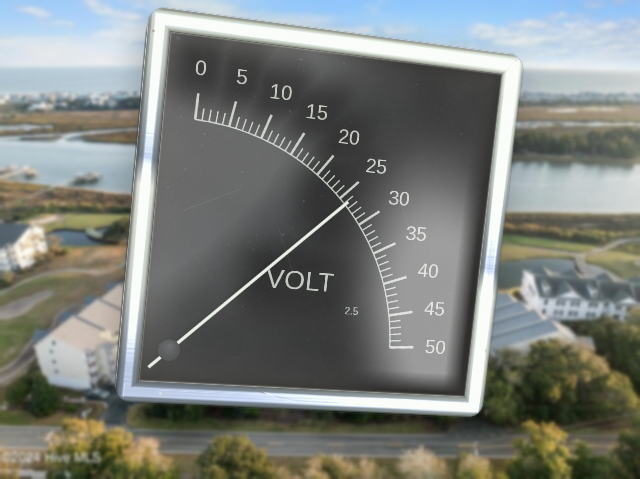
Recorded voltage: 26
